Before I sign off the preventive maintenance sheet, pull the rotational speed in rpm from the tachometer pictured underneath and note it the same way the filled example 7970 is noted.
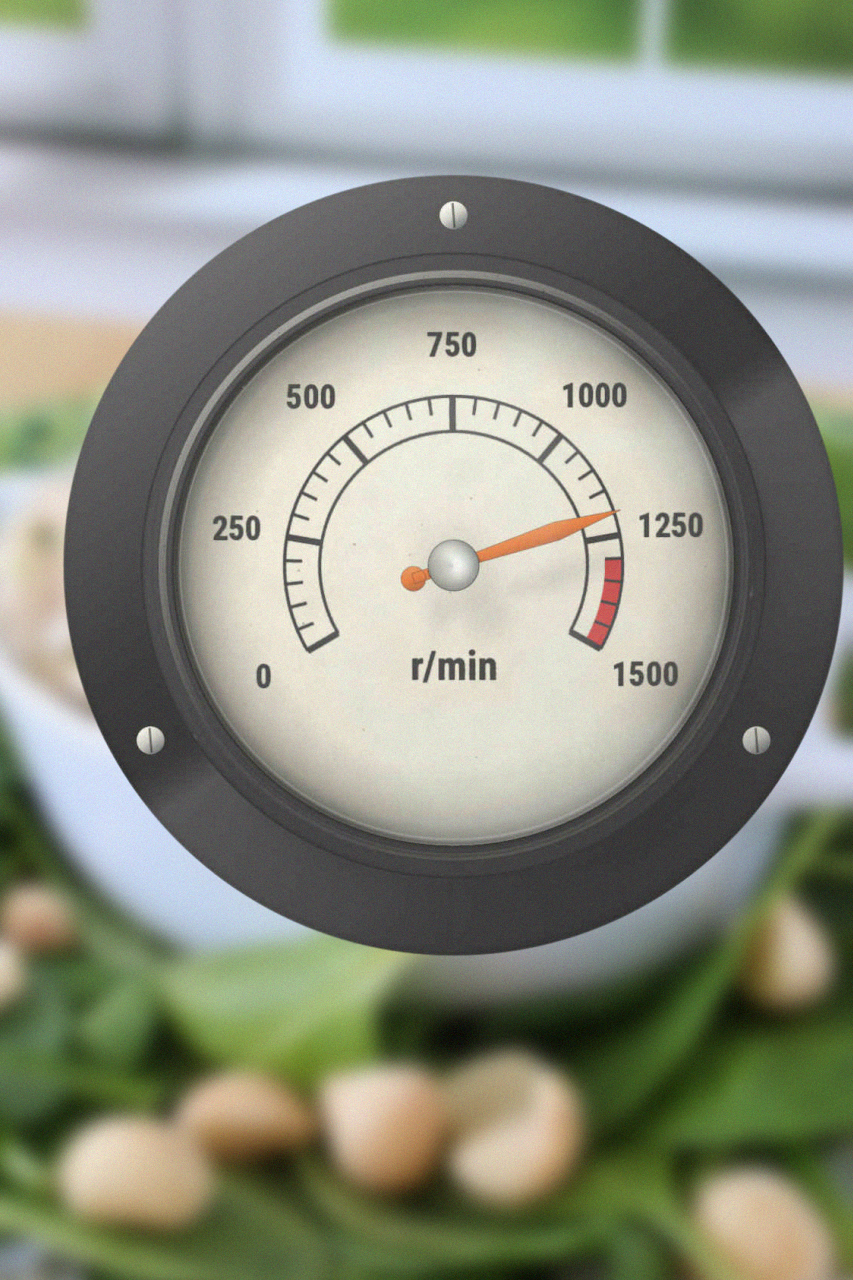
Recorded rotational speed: 1200
